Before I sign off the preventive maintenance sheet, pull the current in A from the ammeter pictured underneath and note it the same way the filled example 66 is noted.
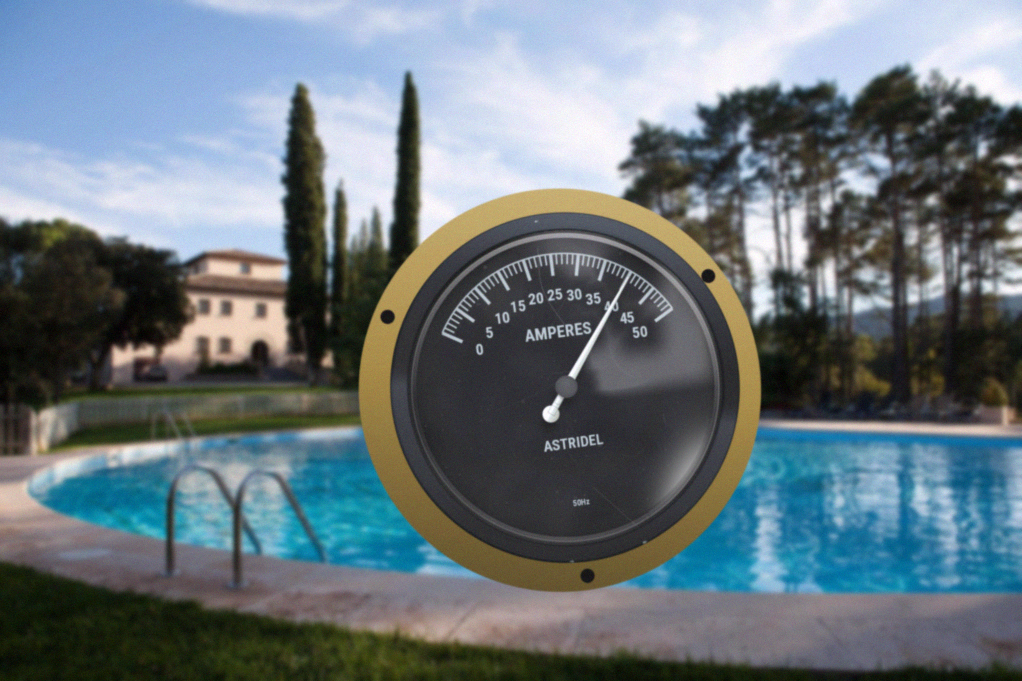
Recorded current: 40
